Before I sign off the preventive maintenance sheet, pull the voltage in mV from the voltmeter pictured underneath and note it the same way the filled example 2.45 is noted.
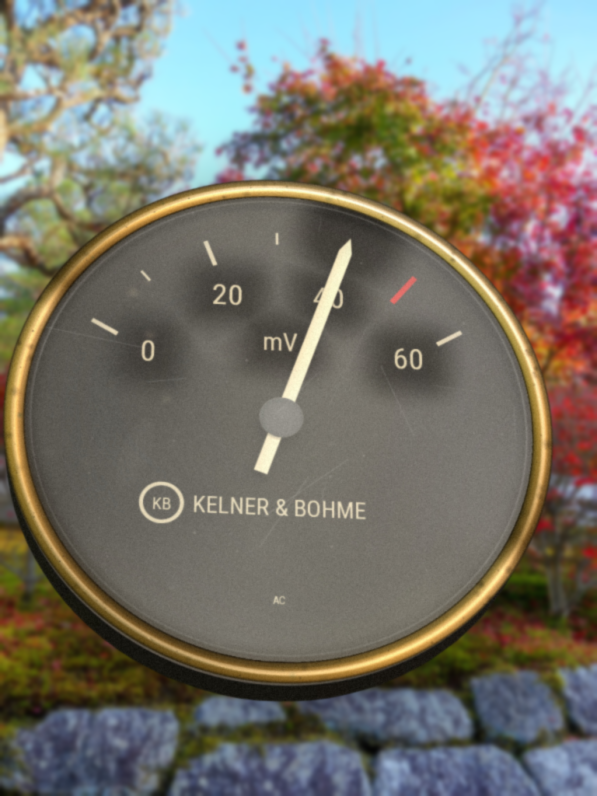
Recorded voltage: 40
